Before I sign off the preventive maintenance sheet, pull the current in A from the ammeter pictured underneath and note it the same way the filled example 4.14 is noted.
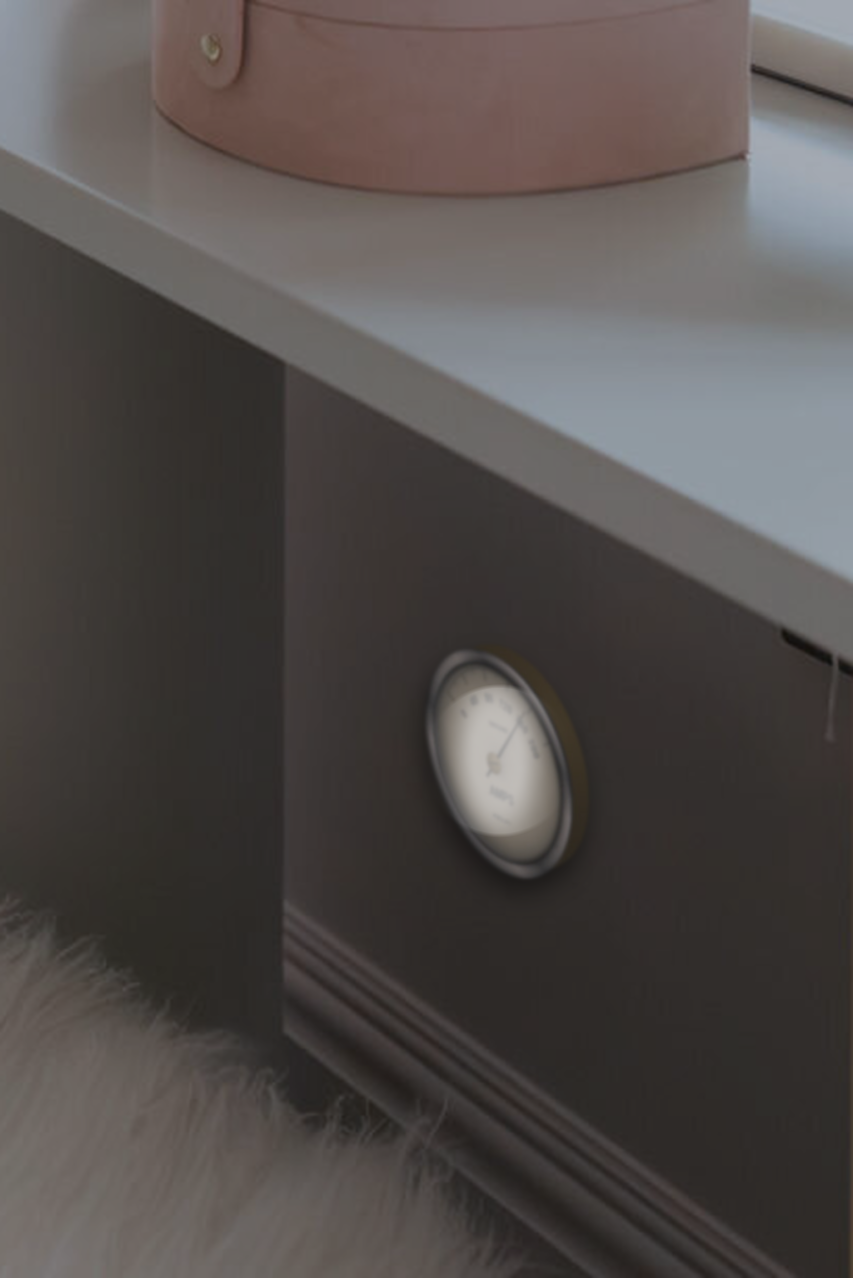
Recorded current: 160
